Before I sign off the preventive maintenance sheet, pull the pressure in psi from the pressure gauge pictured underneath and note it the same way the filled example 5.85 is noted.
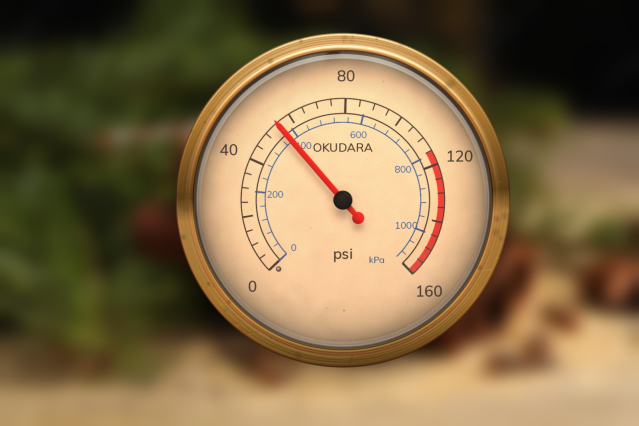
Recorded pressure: 55
